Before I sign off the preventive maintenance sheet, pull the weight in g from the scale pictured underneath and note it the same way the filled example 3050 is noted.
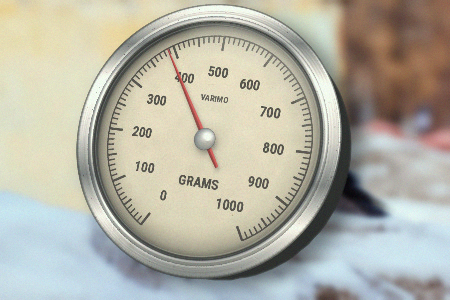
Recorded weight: 390
